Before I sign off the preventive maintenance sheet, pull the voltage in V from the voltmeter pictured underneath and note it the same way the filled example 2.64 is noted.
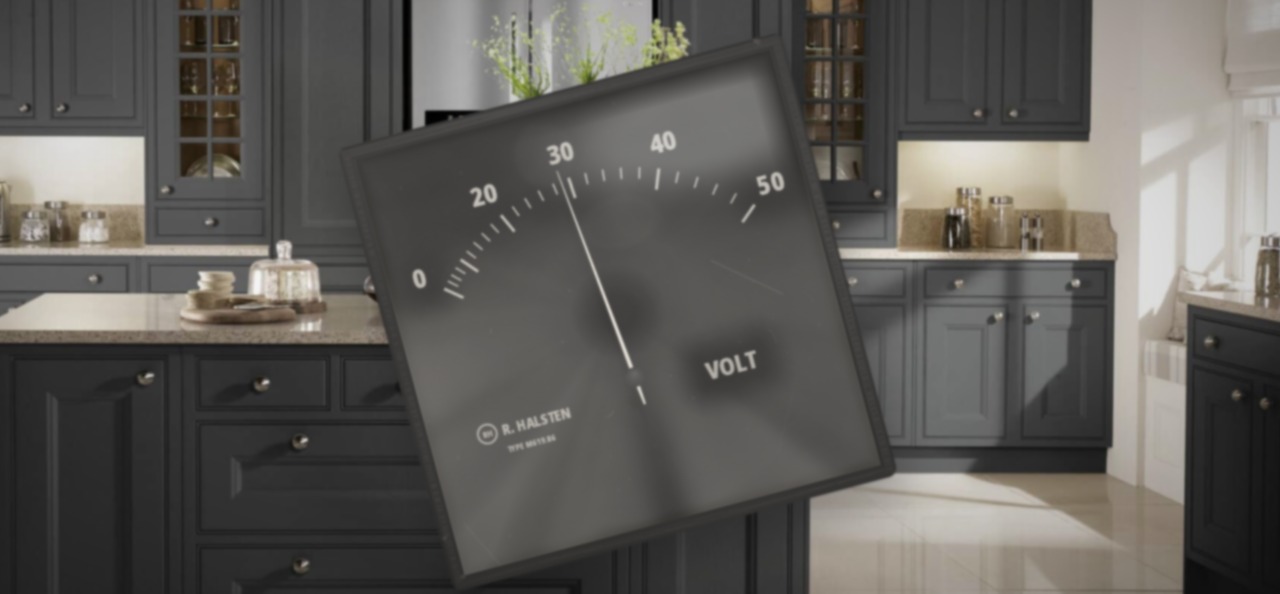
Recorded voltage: 29
